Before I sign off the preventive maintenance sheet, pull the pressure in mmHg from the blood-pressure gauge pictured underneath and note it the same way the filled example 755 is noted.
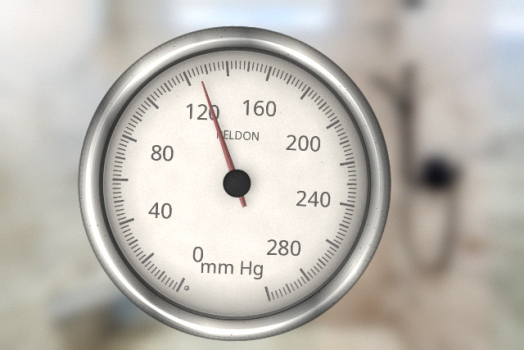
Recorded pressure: 126
